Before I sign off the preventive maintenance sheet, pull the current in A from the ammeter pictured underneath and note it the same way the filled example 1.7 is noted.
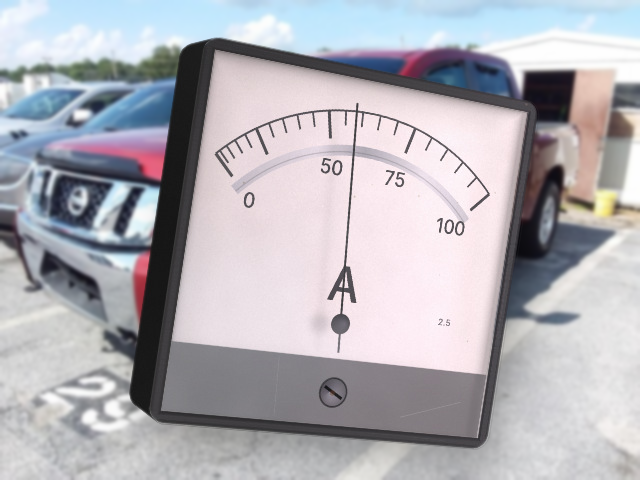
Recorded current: 57.5
